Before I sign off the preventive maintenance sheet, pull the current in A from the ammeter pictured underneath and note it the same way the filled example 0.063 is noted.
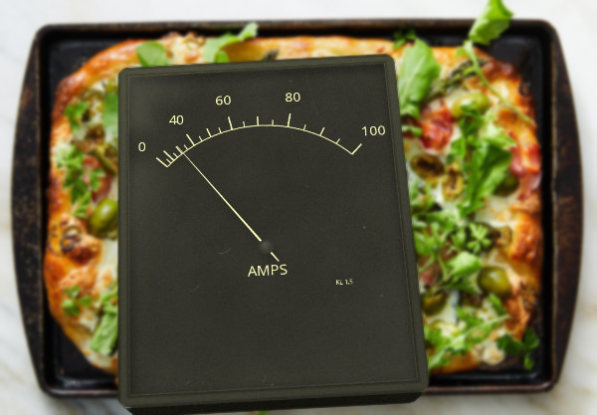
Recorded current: 30
